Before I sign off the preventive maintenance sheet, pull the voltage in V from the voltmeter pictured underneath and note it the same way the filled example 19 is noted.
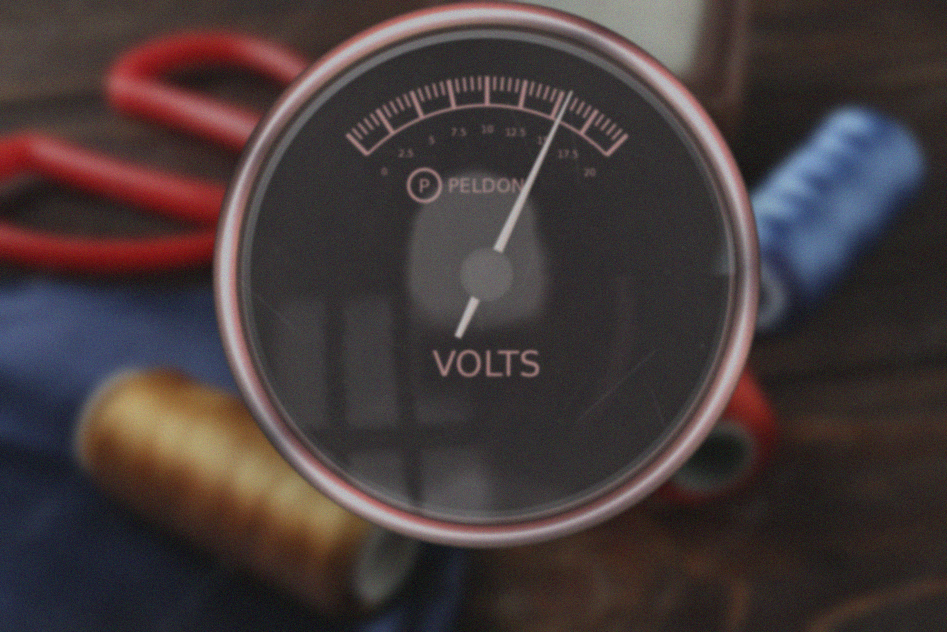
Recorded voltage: 15.5
